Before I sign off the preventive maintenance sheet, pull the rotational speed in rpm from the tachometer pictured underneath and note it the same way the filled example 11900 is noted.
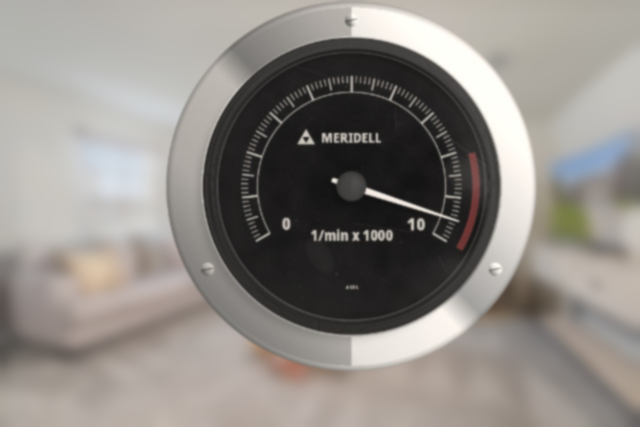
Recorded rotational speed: 9500
